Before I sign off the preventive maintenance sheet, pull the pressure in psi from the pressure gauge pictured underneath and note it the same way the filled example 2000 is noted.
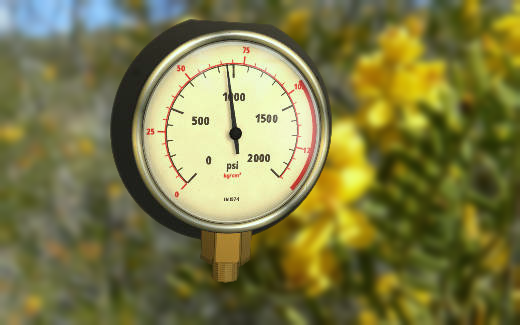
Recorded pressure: 950
